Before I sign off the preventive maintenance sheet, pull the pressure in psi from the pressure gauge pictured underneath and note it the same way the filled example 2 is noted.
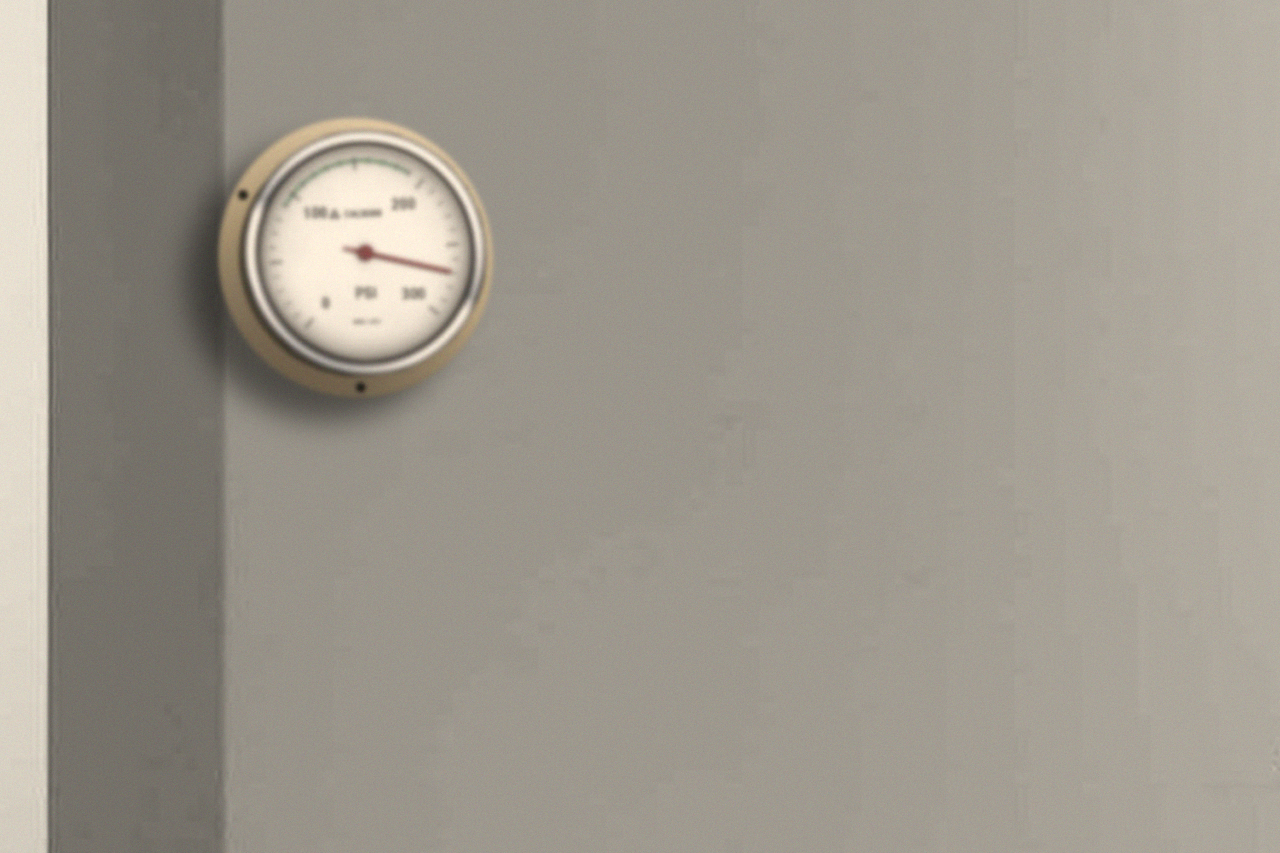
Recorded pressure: 270
